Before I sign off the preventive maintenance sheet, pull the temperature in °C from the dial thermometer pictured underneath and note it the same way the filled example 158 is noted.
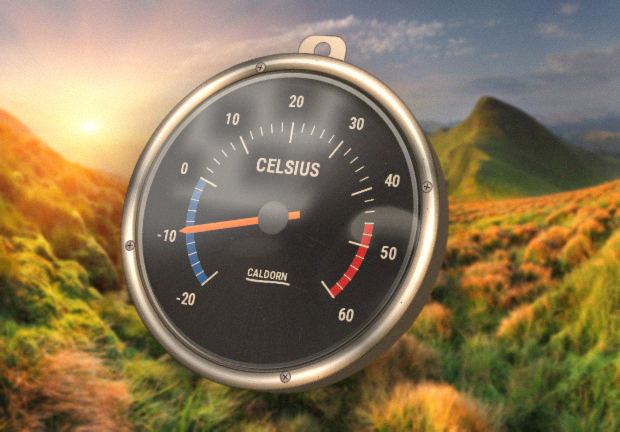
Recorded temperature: -10
